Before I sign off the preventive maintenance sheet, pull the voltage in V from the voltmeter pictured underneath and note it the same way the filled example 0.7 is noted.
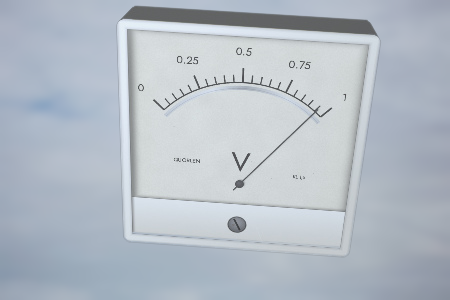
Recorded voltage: 0.95
